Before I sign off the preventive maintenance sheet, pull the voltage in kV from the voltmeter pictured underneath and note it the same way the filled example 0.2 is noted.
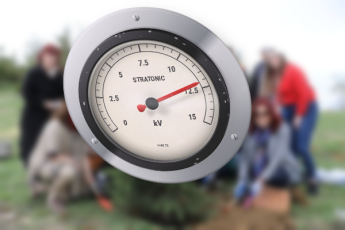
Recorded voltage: 12
